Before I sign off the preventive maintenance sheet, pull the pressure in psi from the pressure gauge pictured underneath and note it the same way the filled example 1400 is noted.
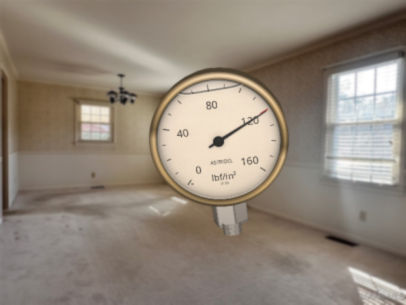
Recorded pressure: 120
